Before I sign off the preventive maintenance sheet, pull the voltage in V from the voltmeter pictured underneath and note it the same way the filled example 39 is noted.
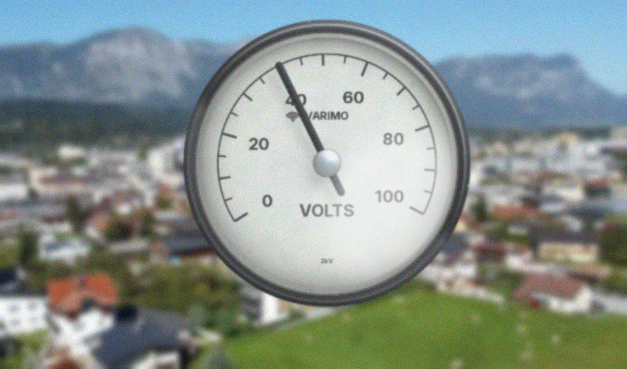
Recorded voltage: 40
